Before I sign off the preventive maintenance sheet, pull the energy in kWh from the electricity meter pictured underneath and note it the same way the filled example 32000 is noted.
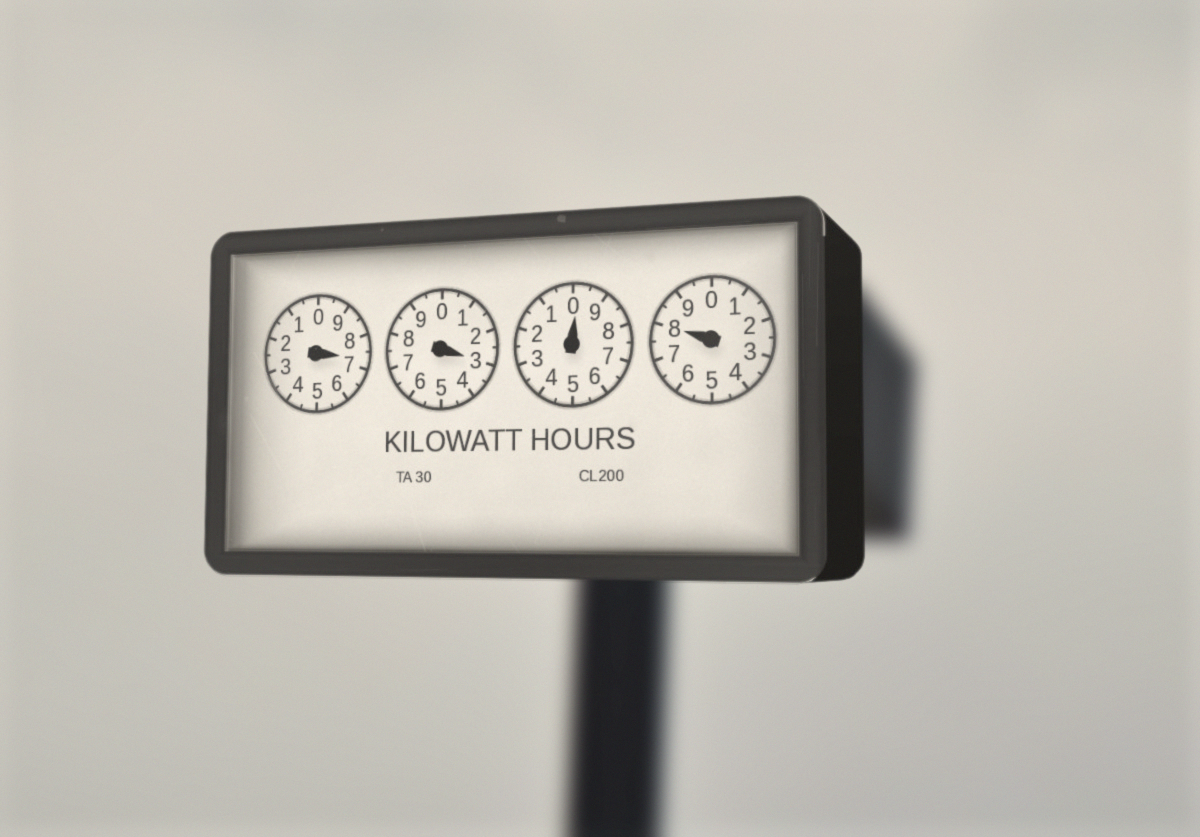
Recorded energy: 7298
